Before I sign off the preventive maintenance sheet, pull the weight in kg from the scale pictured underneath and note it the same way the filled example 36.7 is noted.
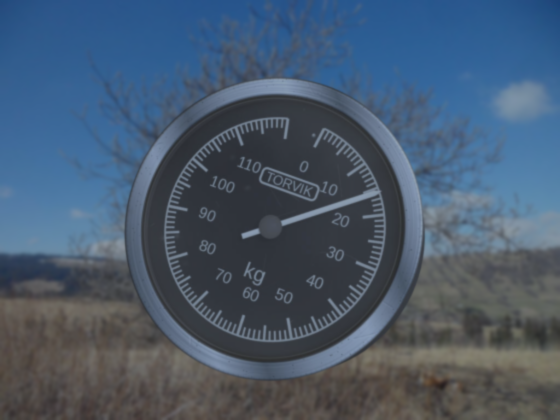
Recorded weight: 16
